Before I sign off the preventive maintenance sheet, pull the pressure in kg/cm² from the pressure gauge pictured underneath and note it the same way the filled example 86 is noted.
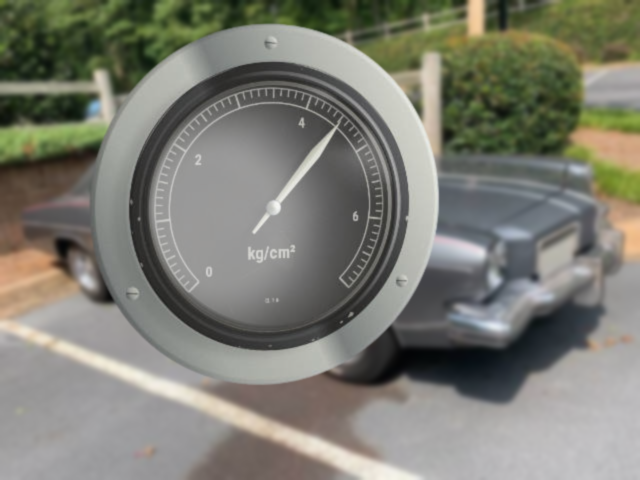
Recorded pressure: 4.5
